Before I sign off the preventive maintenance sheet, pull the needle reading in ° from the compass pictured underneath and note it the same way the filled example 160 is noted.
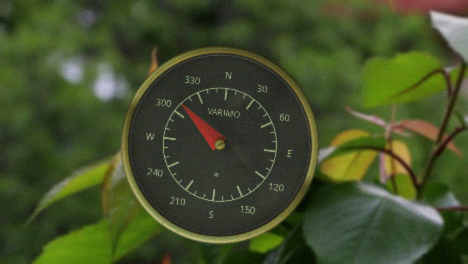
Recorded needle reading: 310
